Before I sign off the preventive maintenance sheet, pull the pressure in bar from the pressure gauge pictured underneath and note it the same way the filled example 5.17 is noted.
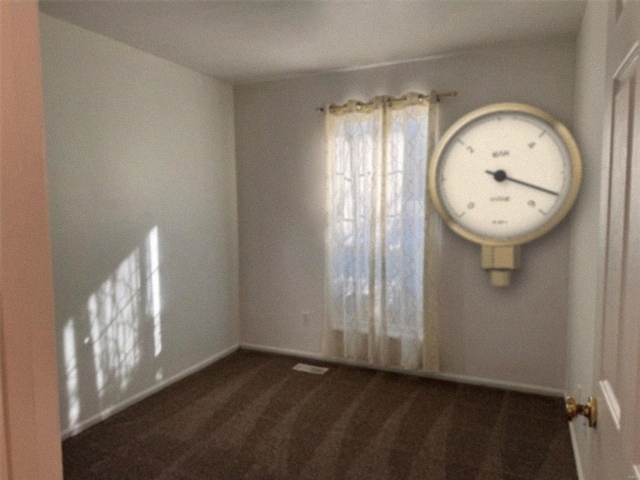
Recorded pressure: 5.5
